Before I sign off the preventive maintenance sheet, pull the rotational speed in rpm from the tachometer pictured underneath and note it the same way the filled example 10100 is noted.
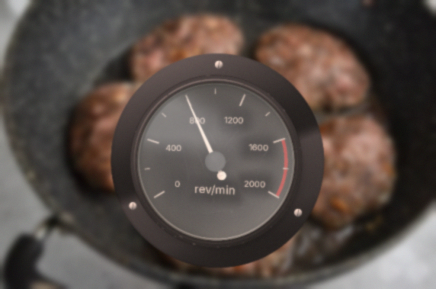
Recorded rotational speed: 800
